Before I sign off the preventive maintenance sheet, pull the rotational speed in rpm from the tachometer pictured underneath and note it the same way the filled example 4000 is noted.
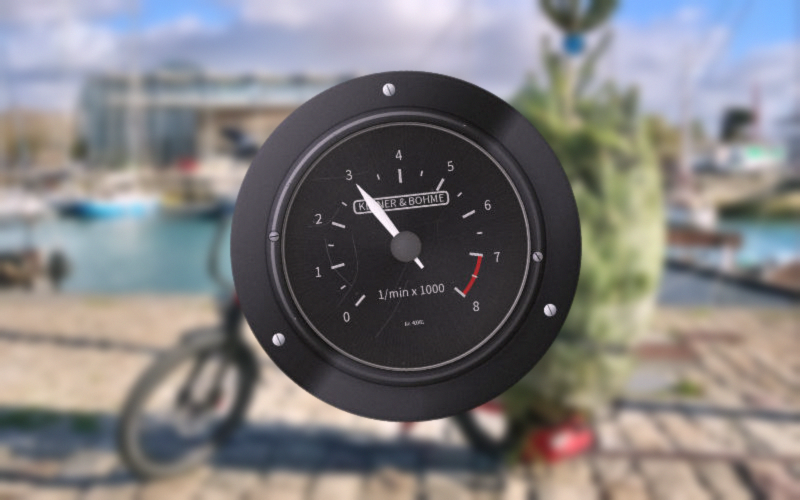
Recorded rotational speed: 3000
